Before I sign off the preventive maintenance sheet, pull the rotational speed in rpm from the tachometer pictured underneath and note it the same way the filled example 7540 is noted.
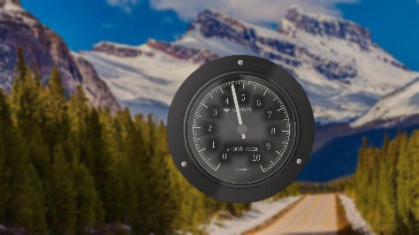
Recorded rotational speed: 4500
